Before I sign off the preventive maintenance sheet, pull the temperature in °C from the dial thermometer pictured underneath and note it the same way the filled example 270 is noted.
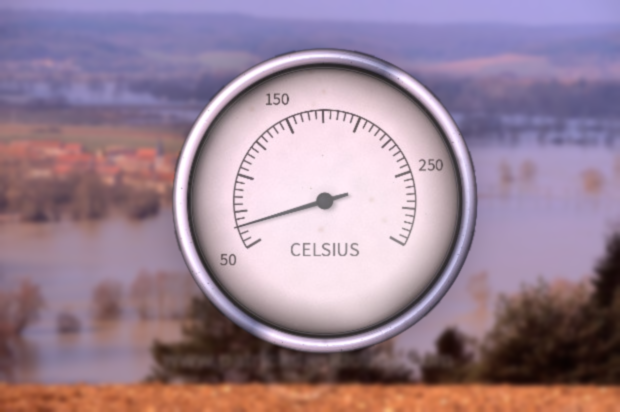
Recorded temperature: 65
